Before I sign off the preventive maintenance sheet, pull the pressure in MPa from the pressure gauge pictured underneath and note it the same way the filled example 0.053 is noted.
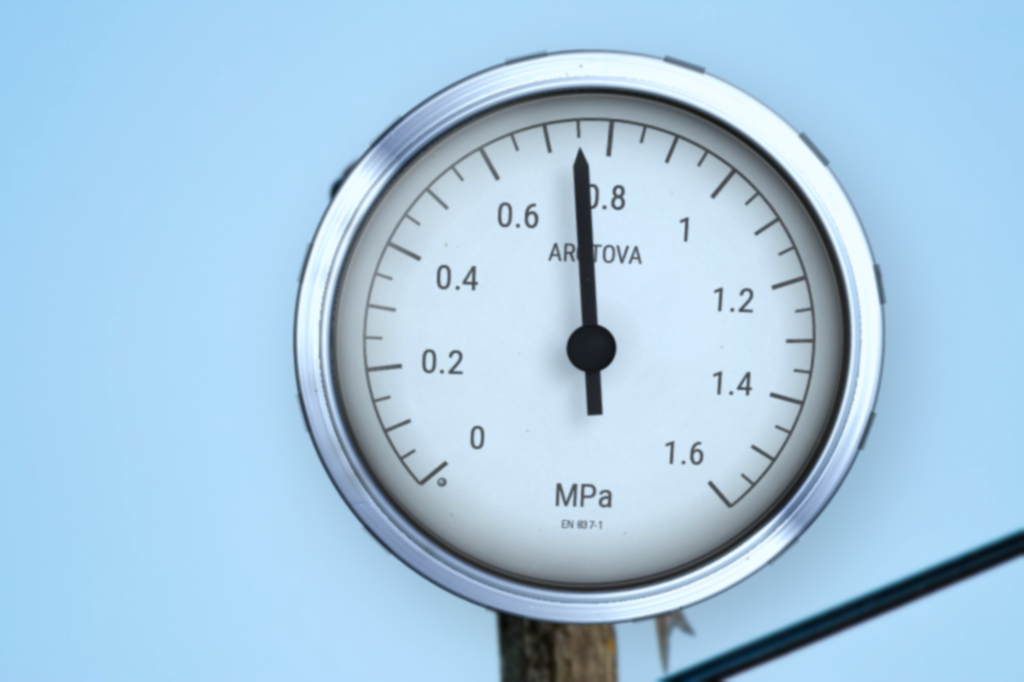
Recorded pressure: 0.75
